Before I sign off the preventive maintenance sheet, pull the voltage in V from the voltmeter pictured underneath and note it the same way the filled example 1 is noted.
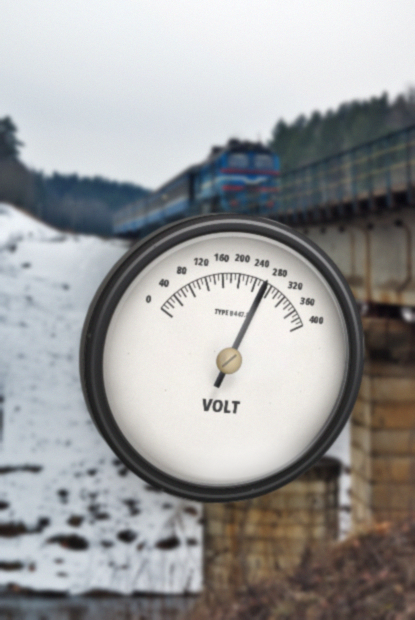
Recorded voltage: 260
